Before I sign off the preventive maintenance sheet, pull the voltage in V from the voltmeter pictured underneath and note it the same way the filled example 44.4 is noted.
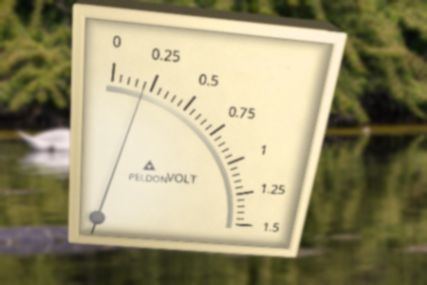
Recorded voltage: 0.2
